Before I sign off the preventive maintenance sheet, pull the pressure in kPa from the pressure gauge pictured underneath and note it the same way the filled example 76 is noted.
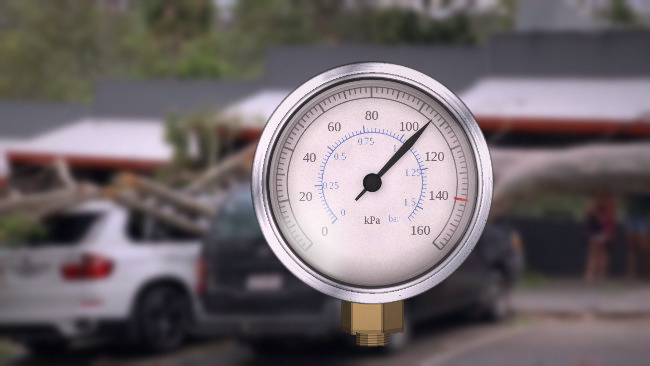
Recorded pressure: 106
